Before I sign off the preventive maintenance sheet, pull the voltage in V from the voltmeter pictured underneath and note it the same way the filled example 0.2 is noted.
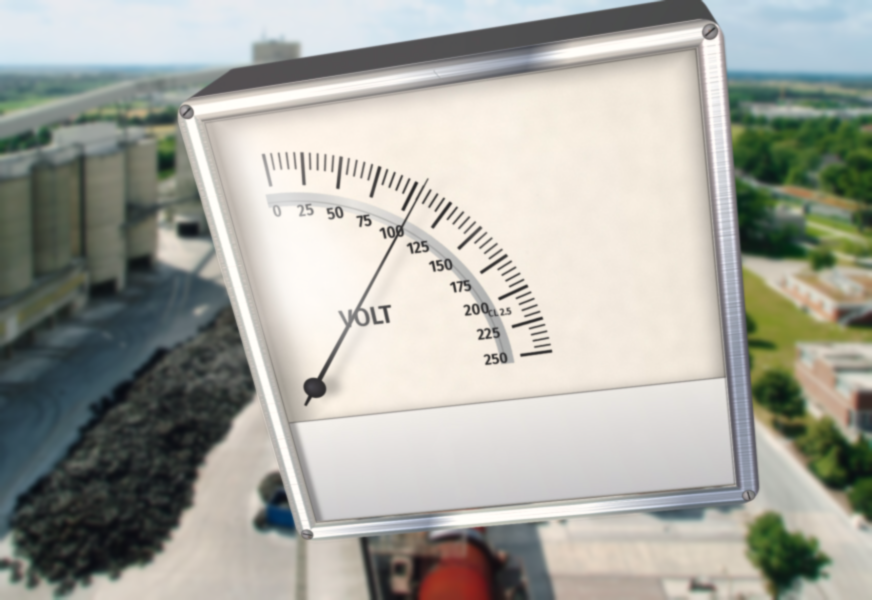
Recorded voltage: 105
